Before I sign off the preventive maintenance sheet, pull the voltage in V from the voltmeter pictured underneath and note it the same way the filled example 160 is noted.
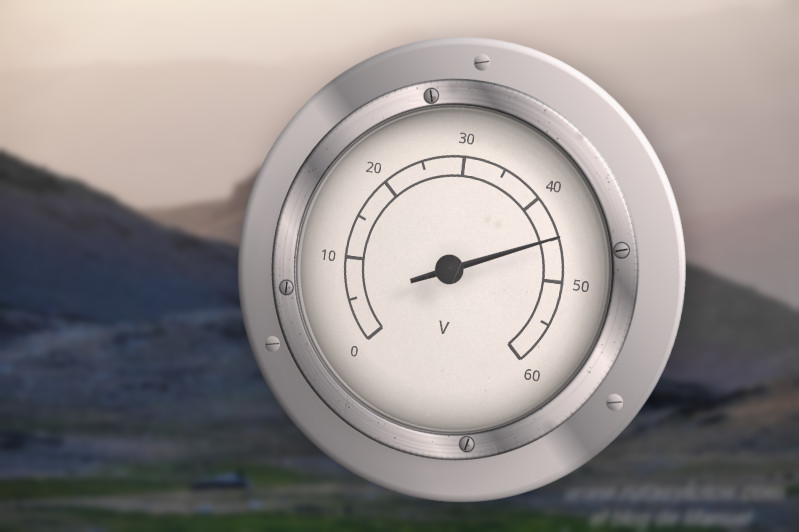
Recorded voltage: 45
